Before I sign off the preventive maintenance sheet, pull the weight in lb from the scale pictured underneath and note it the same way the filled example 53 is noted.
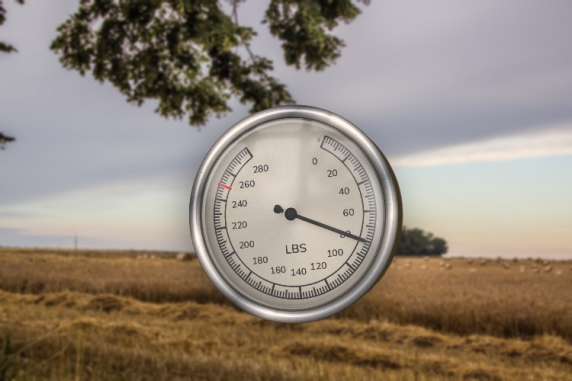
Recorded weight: 80
